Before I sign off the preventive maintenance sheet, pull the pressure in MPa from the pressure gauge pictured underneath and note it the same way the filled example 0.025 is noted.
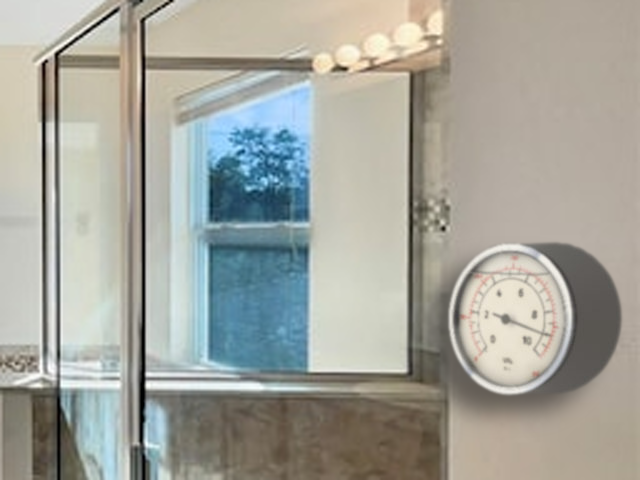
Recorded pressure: 9
